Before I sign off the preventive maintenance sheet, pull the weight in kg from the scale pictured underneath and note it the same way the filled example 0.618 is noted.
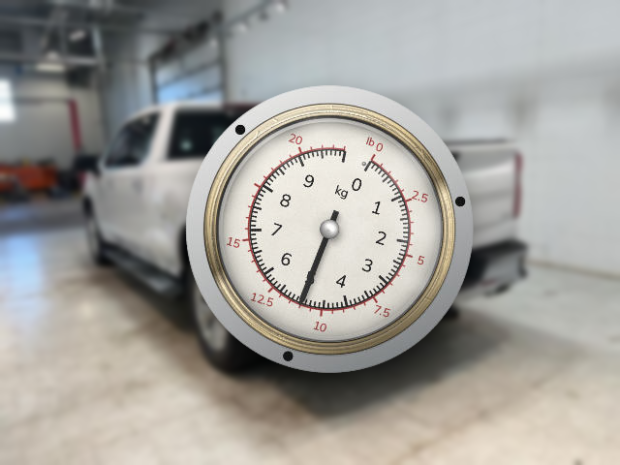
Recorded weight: 5
